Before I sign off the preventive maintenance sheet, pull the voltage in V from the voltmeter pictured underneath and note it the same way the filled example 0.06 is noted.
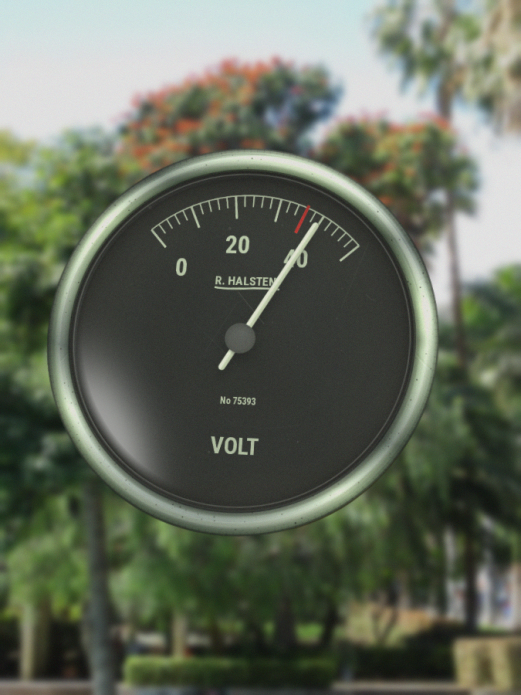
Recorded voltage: 40
